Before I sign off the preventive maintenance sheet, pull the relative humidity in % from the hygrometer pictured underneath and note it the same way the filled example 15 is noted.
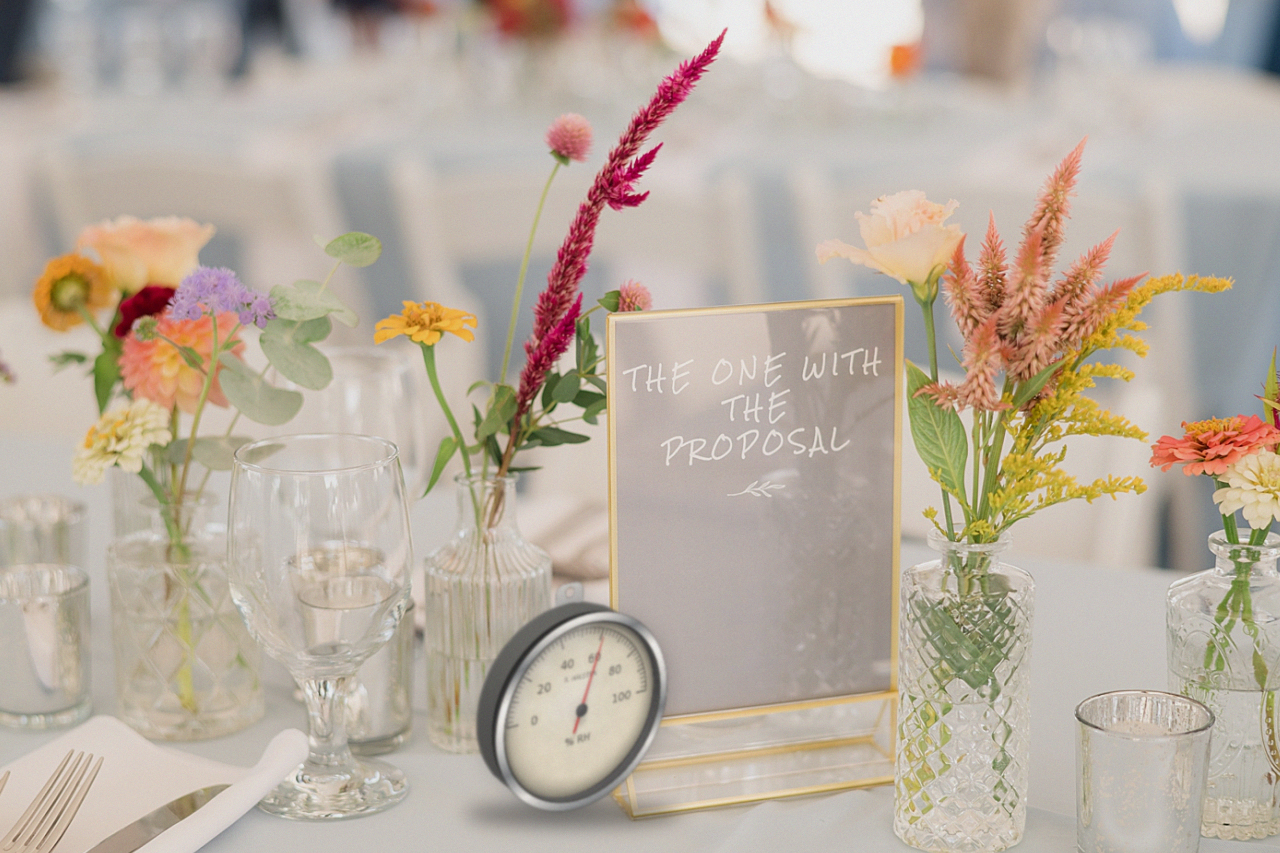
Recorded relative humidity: 60
